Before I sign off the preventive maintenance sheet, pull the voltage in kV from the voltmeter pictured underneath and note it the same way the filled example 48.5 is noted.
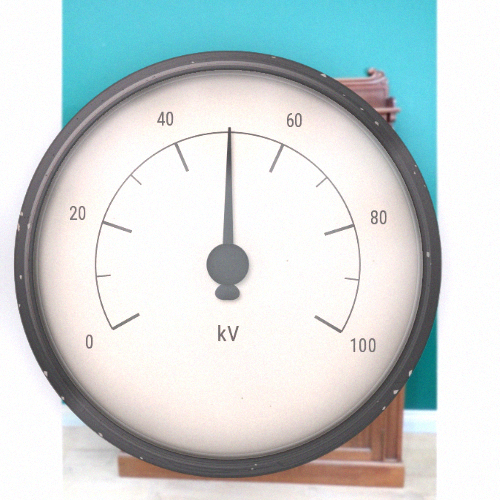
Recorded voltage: 50
